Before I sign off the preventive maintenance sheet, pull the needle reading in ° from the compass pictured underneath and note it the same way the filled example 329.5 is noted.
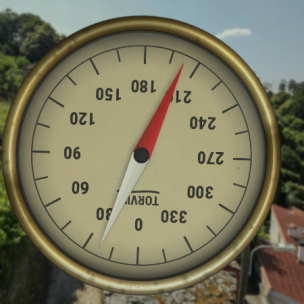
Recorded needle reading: 202.5
